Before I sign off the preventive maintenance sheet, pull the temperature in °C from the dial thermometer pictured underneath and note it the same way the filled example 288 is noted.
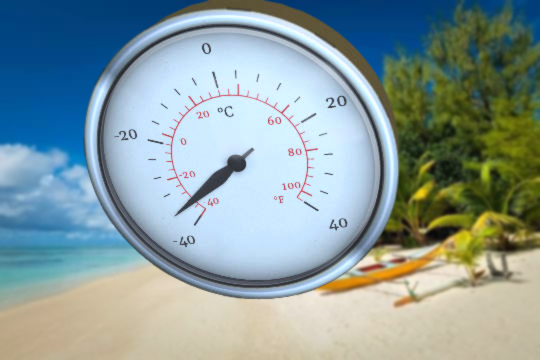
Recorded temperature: -36
